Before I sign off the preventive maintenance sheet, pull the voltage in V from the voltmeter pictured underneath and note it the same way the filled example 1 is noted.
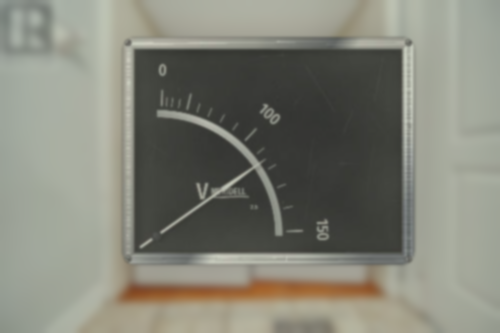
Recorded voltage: 115
